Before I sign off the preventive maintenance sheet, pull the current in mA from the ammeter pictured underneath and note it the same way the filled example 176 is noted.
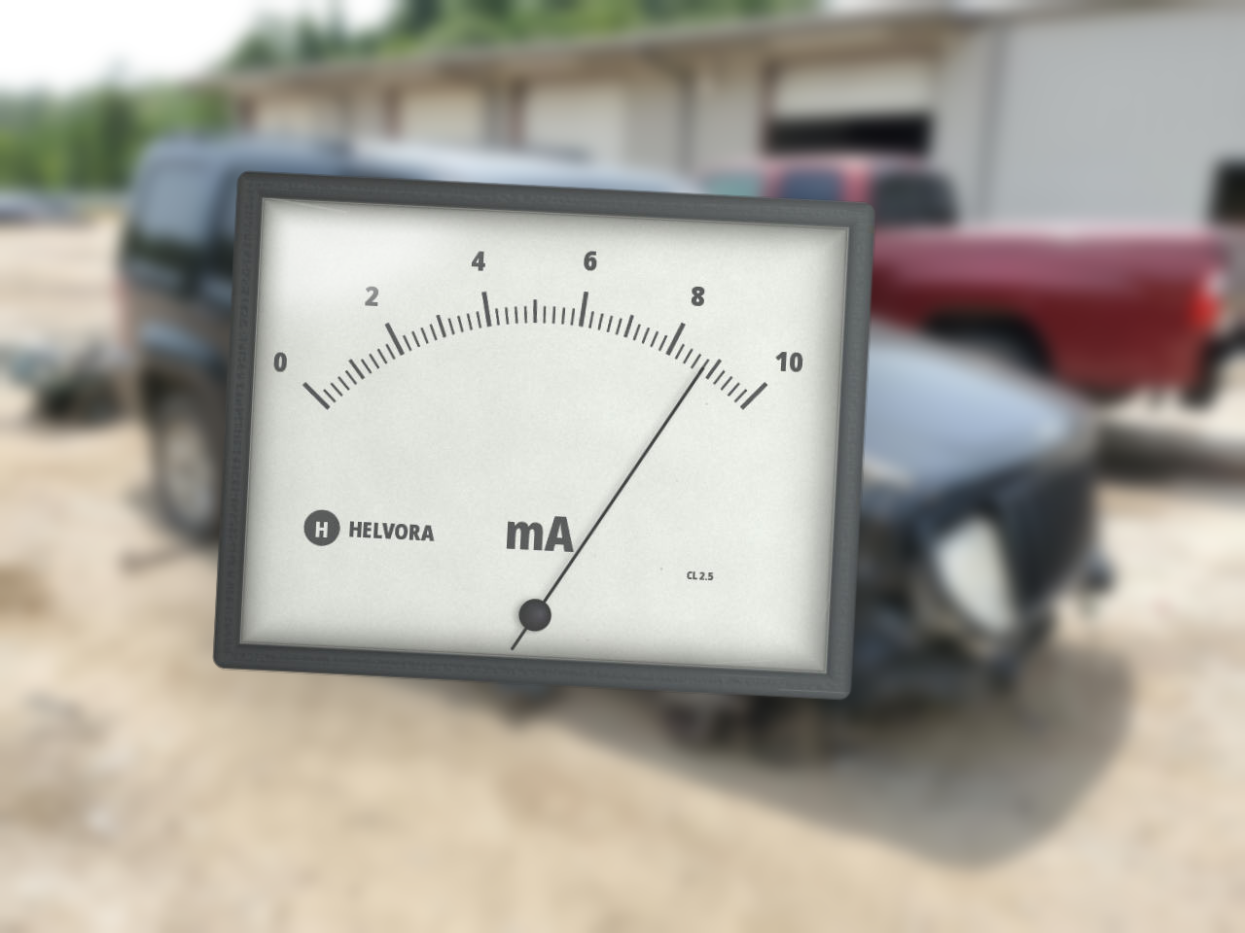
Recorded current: 8.8
